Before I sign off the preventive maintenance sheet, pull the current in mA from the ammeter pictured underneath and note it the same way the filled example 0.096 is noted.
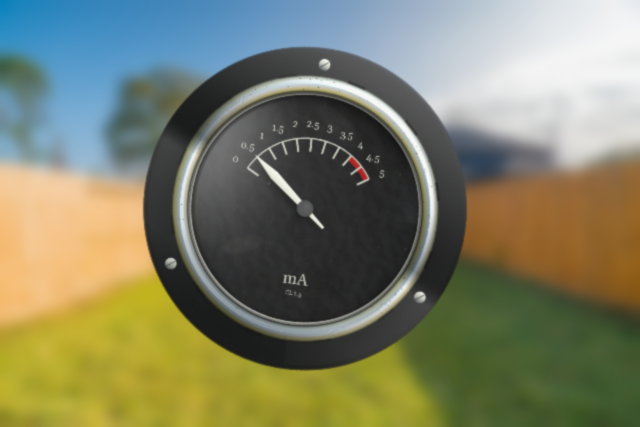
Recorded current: 0.5
